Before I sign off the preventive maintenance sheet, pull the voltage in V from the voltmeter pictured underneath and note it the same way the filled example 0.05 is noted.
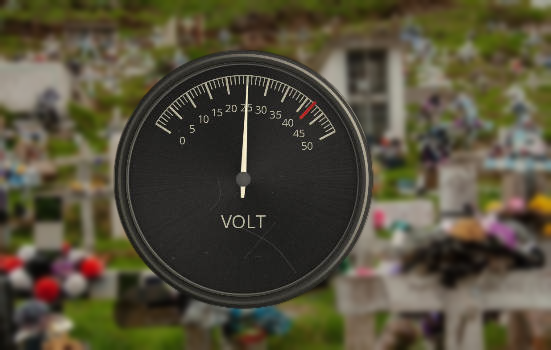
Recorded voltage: 25
